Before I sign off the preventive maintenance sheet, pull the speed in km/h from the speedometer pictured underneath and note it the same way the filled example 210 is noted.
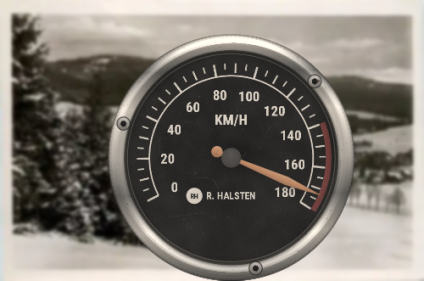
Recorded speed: 172.5
